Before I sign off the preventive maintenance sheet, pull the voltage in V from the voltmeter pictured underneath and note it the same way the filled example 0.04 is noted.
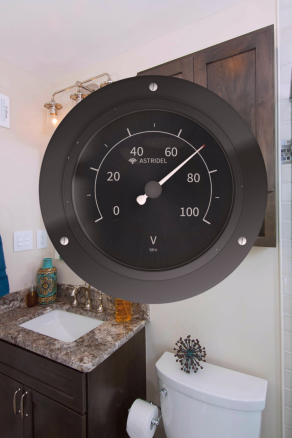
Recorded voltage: 70
